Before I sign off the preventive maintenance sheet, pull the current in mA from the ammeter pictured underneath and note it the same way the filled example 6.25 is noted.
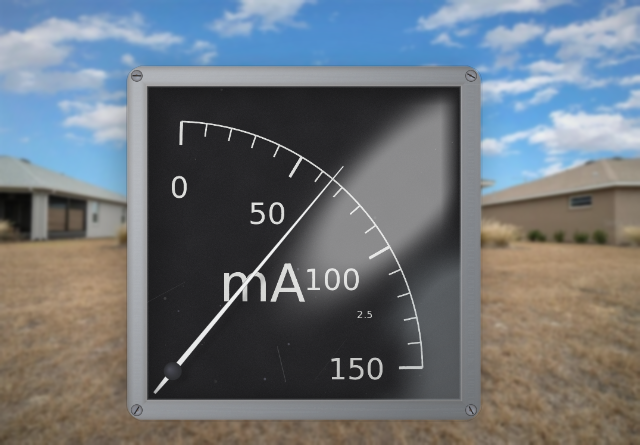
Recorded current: 65
